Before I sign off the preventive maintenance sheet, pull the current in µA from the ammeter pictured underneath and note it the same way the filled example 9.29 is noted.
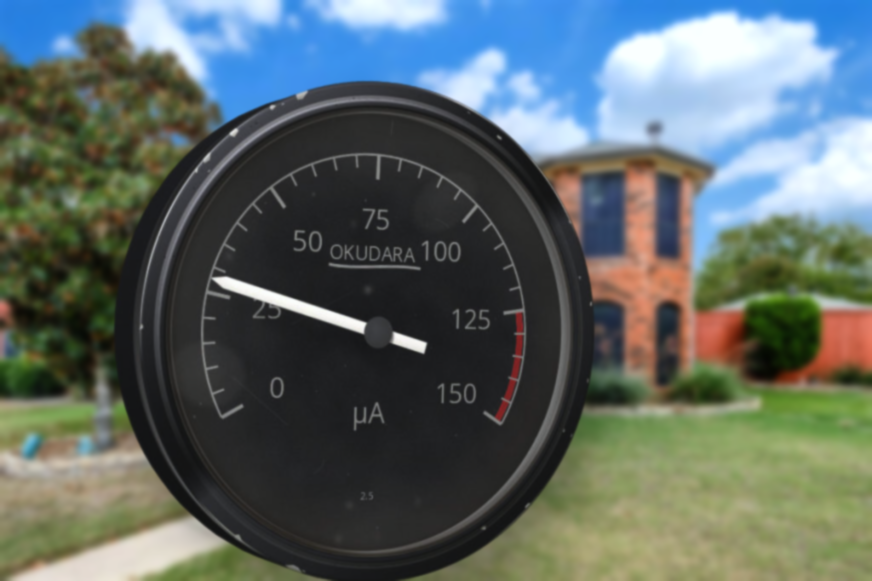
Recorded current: 27.5
